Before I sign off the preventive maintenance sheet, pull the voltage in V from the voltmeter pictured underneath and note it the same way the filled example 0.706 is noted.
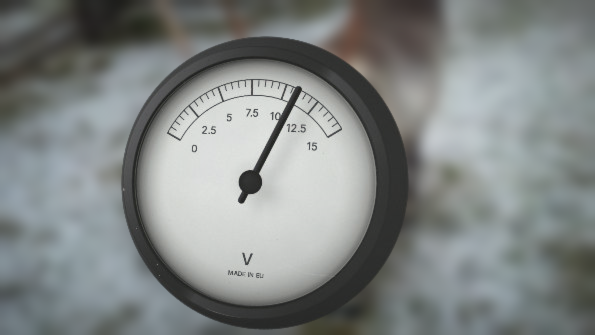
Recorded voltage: 11
